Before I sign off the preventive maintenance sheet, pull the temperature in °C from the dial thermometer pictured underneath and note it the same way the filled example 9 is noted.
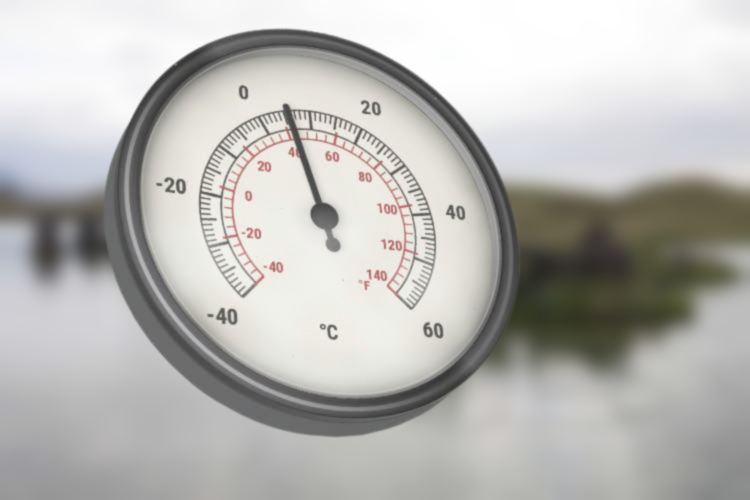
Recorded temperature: 5
